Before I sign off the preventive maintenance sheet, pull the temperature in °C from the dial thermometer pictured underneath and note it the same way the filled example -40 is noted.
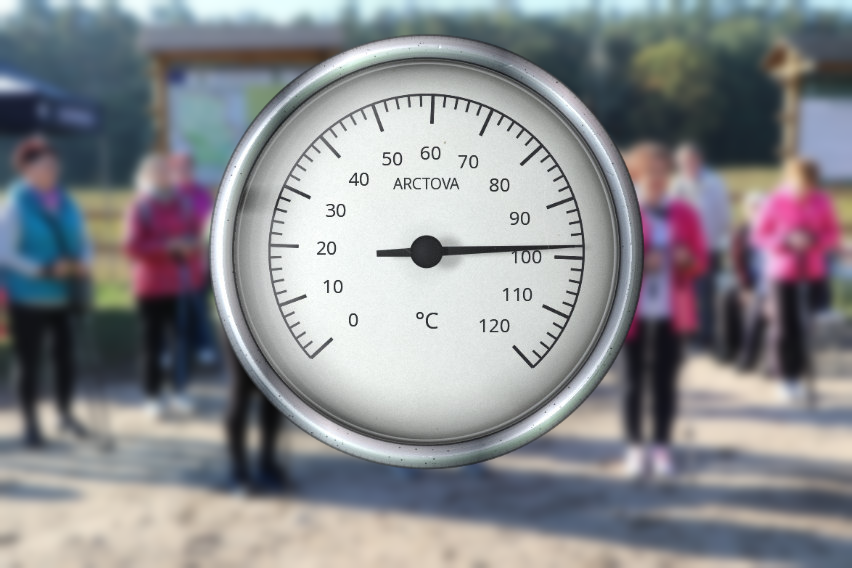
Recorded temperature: 98
